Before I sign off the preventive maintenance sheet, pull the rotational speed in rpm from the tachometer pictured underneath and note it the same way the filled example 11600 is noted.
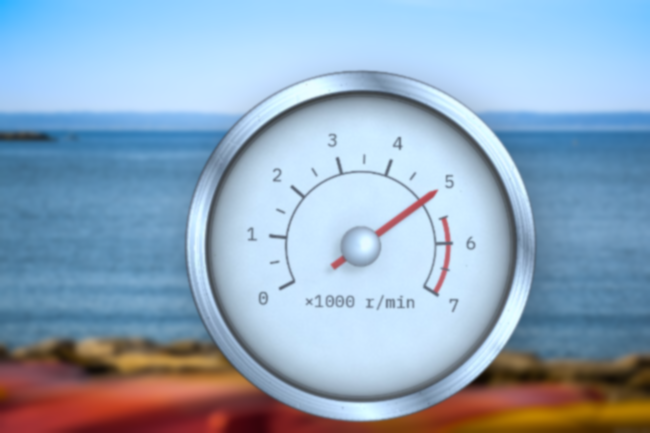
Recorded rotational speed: 5000
